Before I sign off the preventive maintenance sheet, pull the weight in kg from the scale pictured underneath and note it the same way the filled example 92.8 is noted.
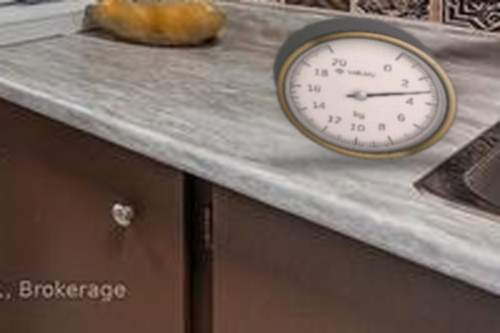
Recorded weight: 3
